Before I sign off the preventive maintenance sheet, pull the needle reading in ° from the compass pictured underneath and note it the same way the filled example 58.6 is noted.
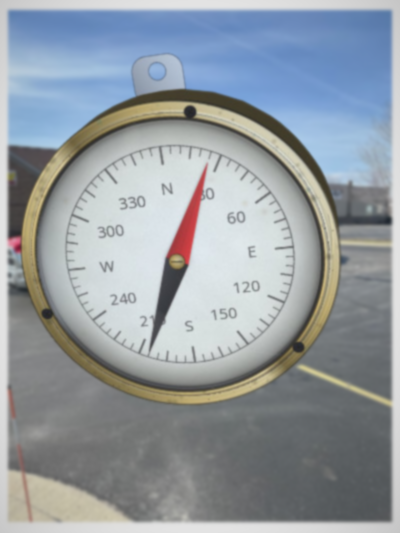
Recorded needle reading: 25
